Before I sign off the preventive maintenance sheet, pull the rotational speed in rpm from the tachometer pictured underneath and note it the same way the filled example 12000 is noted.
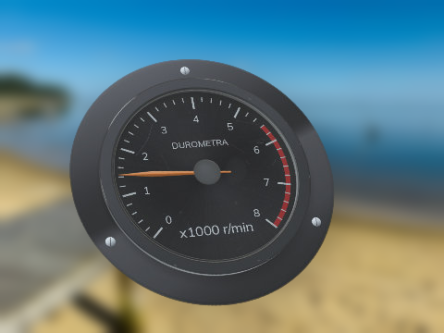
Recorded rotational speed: 1400
